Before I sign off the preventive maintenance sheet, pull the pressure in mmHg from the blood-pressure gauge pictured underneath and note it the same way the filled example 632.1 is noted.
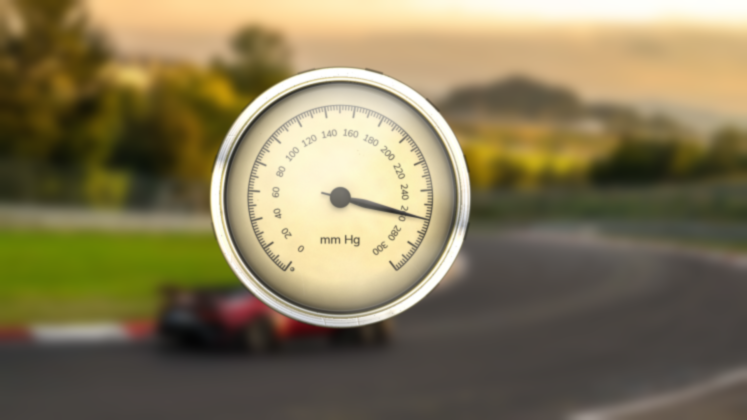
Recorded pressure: 260
